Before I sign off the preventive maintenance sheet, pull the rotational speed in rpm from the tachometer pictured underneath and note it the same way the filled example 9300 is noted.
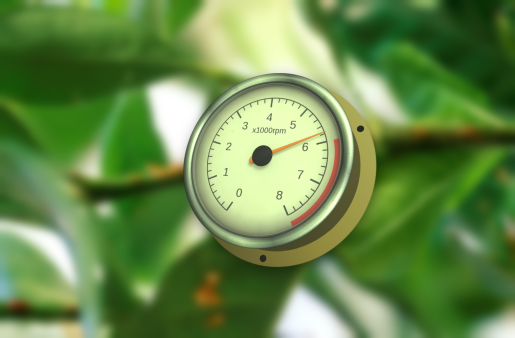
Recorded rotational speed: 5800
